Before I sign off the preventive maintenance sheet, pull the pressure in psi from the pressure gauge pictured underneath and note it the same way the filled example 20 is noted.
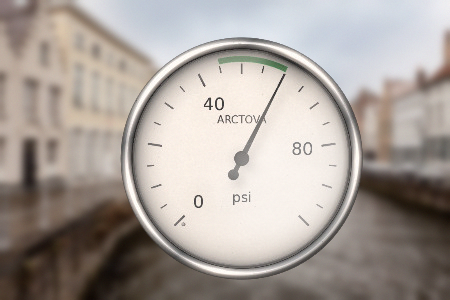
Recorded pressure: 60
